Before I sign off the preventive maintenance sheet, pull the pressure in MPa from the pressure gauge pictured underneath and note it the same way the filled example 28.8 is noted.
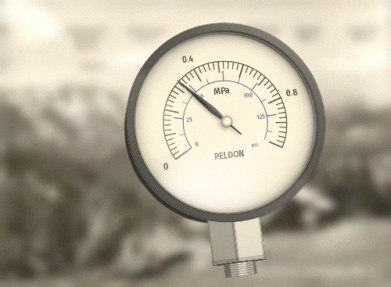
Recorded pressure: 0.32
